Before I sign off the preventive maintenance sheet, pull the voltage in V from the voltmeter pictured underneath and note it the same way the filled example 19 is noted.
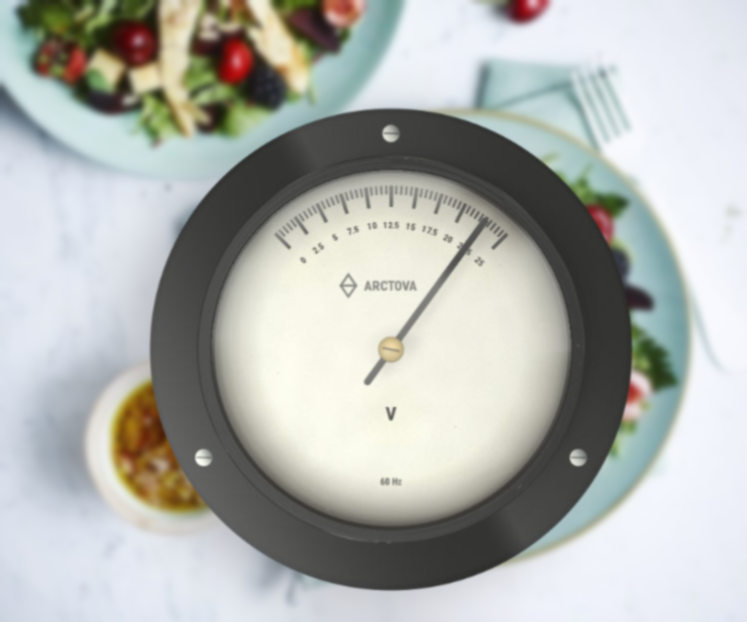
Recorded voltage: 22.5
